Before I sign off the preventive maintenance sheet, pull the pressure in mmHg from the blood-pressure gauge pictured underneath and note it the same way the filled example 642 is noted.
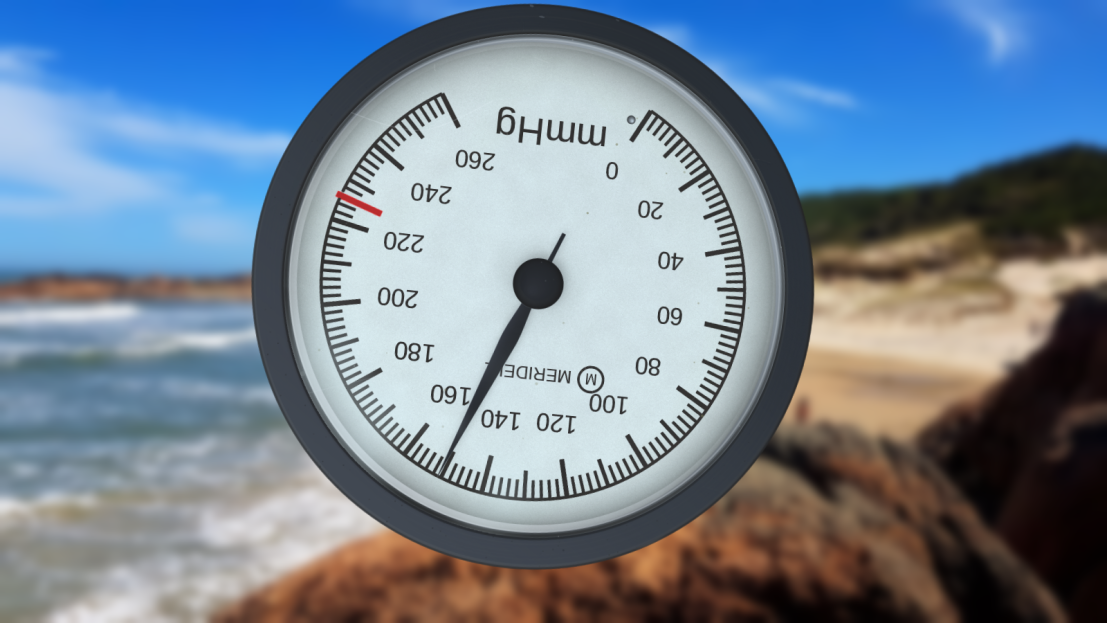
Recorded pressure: 151
